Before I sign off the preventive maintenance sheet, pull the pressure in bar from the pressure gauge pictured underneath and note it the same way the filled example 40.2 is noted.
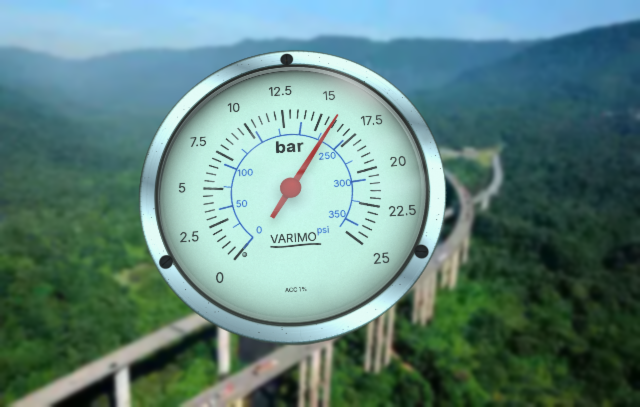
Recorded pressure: 16
